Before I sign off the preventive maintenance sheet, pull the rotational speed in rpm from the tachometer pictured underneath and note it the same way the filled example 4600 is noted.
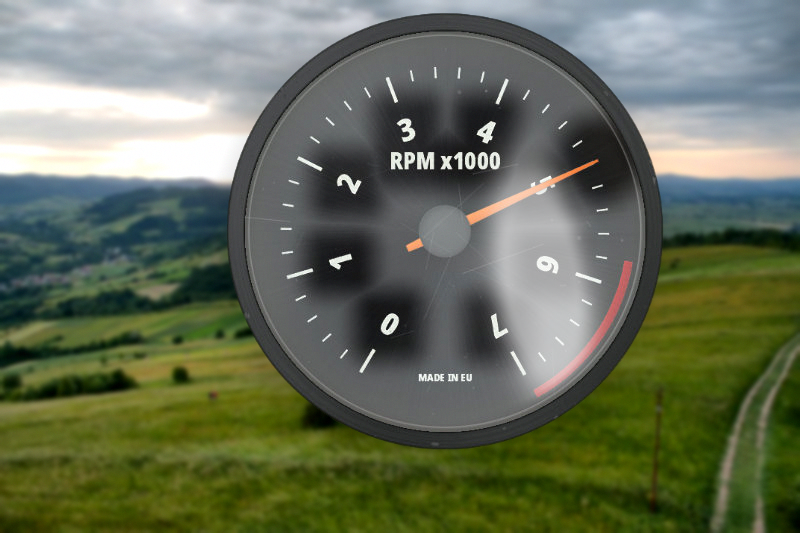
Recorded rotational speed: 5000
